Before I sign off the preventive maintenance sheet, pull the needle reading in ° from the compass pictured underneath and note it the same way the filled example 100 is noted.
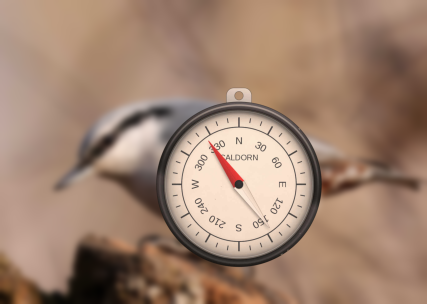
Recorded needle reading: 325
